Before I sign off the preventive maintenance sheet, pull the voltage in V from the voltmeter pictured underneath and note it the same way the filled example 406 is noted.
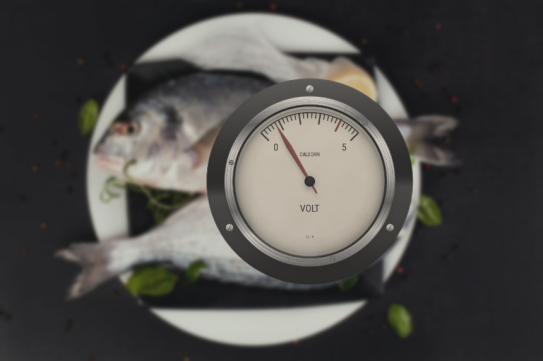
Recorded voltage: 0.8
